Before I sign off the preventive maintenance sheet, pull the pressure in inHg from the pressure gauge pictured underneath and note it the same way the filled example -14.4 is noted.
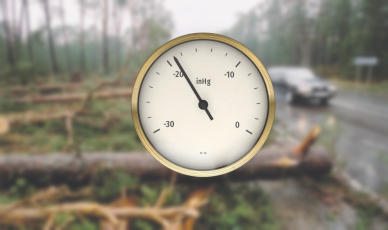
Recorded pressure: -19
